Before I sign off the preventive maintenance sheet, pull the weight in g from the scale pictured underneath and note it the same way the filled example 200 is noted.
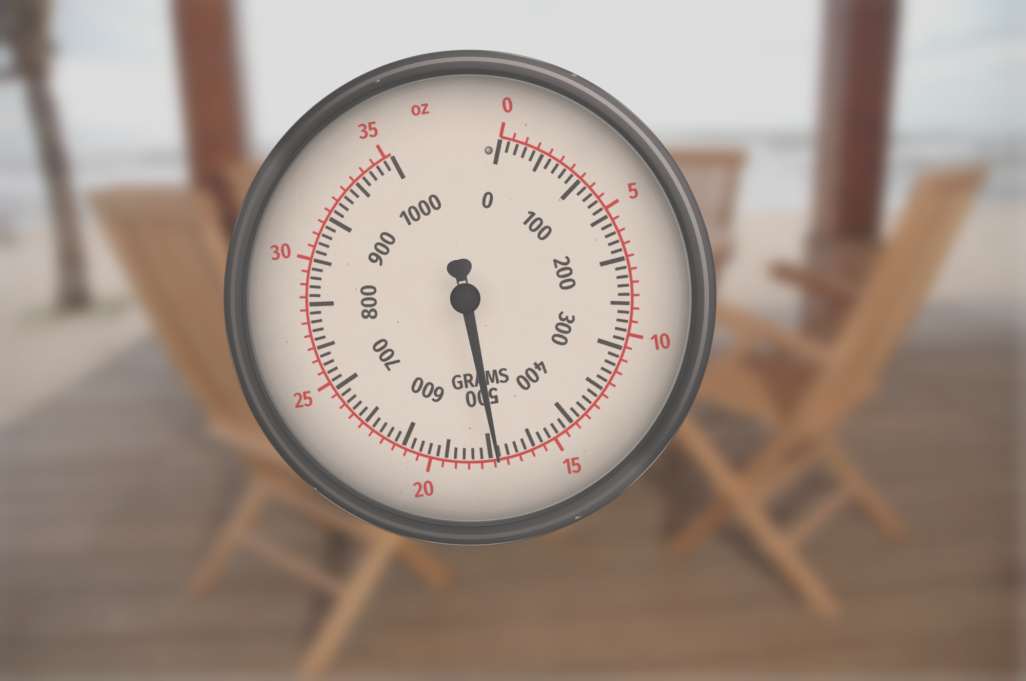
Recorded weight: 490
